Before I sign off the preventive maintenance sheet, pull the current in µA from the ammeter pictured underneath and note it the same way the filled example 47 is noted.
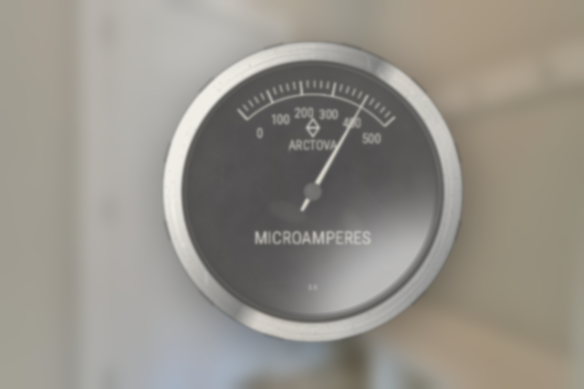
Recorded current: 400
